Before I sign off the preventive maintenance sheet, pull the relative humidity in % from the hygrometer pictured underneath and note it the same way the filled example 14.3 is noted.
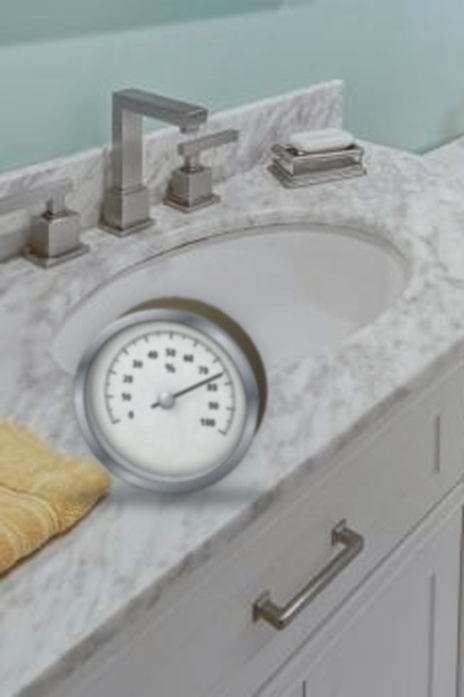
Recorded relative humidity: 75
